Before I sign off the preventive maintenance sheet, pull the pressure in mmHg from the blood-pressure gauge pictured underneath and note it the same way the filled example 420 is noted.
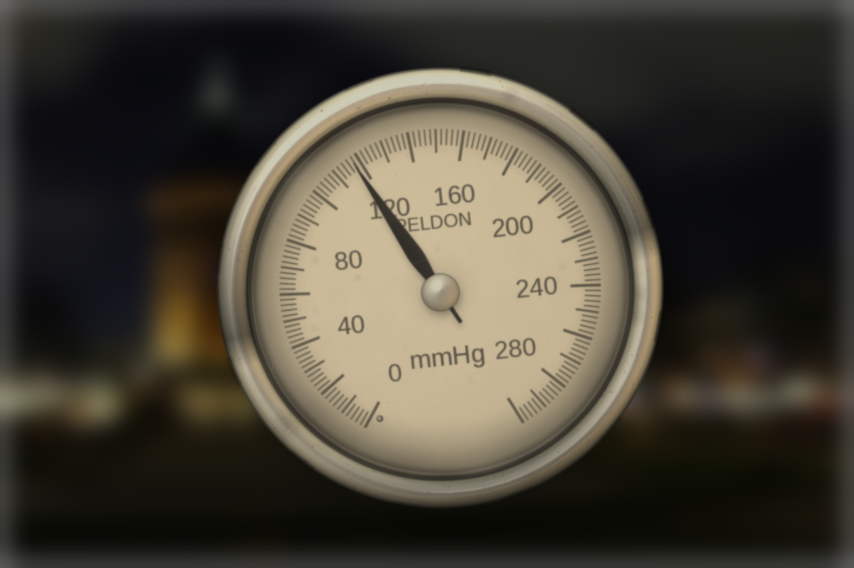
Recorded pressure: 118
